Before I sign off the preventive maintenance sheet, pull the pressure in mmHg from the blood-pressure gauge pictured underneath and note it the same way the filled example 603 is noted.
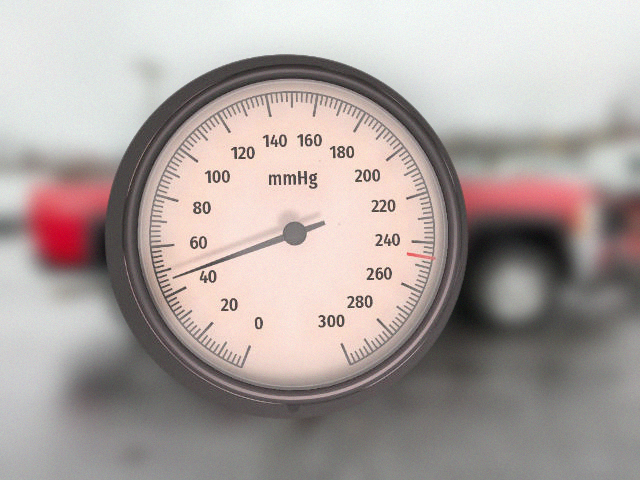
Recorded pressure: 46
